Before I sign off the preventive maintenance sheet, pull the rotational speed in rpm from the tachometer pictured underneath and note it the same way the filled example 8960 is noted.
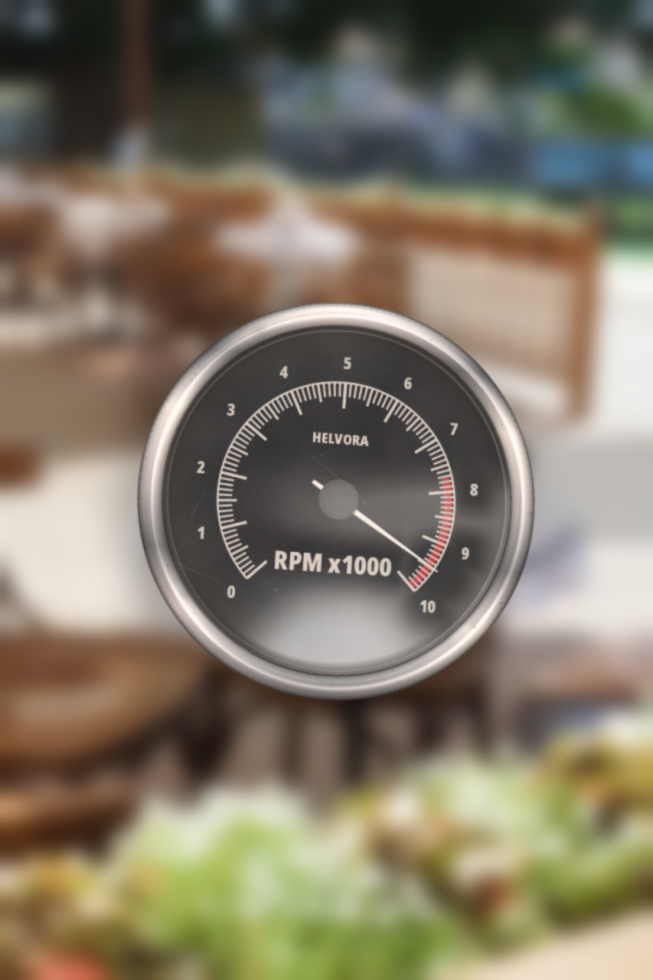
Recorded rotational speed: 9500
